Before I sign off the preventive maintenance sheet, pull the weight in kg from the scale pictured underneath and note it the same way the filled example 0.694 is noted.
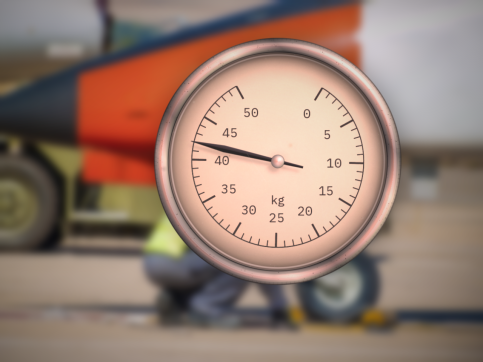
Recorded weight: 42
